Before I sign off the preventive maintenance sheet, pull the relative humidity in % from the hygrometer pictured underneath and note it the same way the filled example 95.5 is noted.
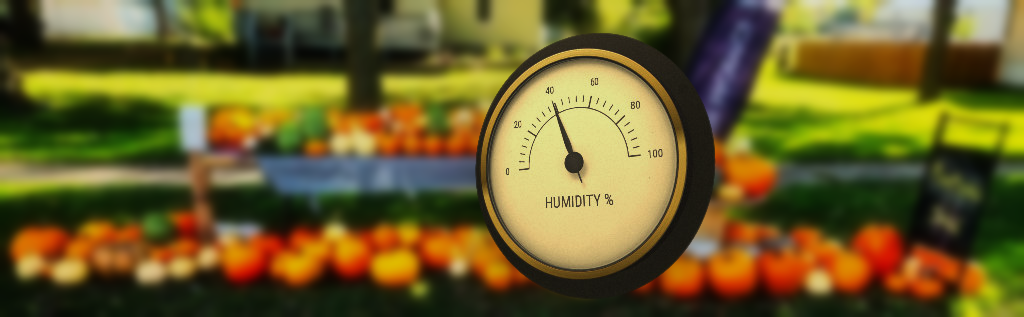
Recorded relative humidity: 40
